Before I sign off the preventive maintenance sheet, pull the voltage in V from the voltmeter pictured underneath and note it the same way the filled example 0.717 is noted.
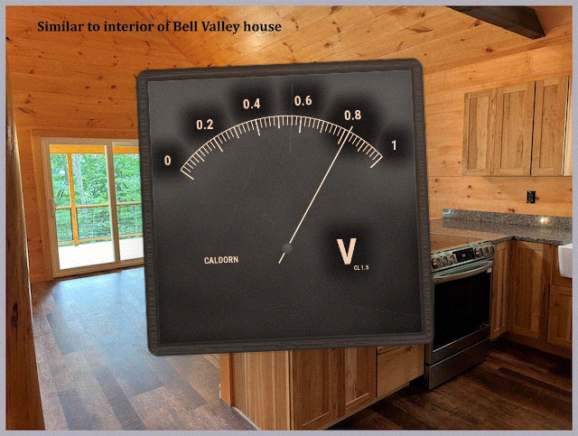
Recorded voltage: 0.82
